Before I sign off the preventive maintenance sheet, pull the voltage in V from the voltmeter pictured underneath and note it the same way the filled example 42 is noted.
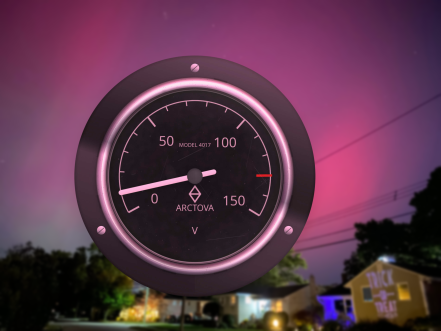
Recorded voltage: 10
